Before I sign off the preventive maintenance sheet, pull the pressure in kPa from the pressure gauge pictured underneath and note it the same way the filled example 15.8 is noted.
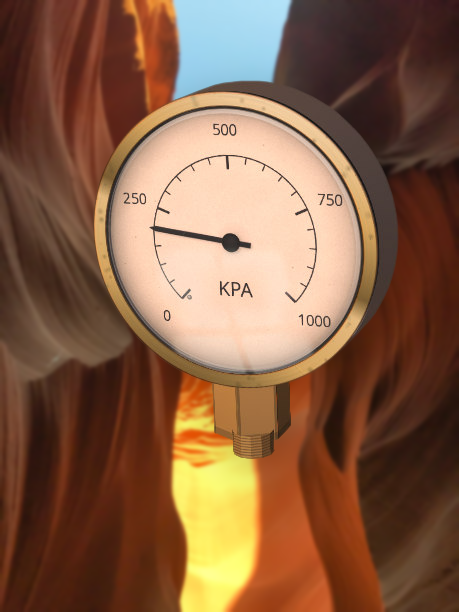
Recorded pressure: 200
